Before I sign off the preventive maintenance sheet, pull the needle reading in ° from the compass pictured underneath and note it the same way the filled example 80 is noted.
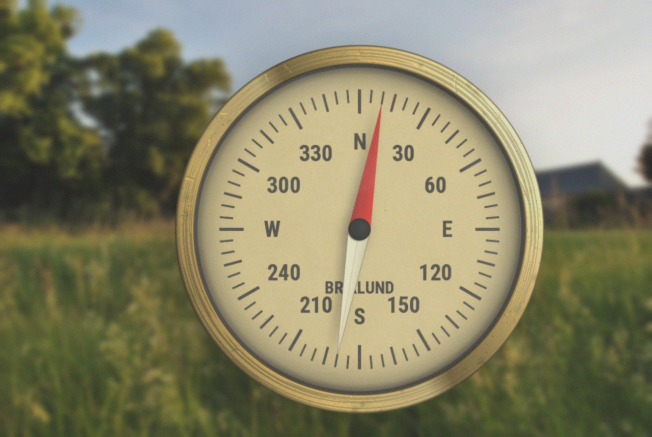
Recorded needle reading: 10
